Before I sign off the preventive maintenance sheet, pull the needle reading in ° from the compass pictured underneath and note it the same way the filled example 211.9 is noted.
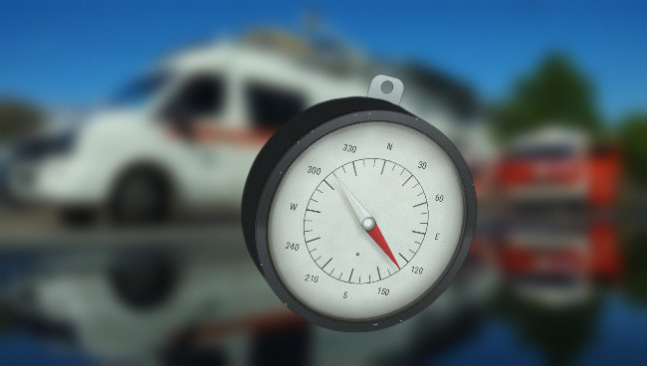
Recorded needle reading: 130
